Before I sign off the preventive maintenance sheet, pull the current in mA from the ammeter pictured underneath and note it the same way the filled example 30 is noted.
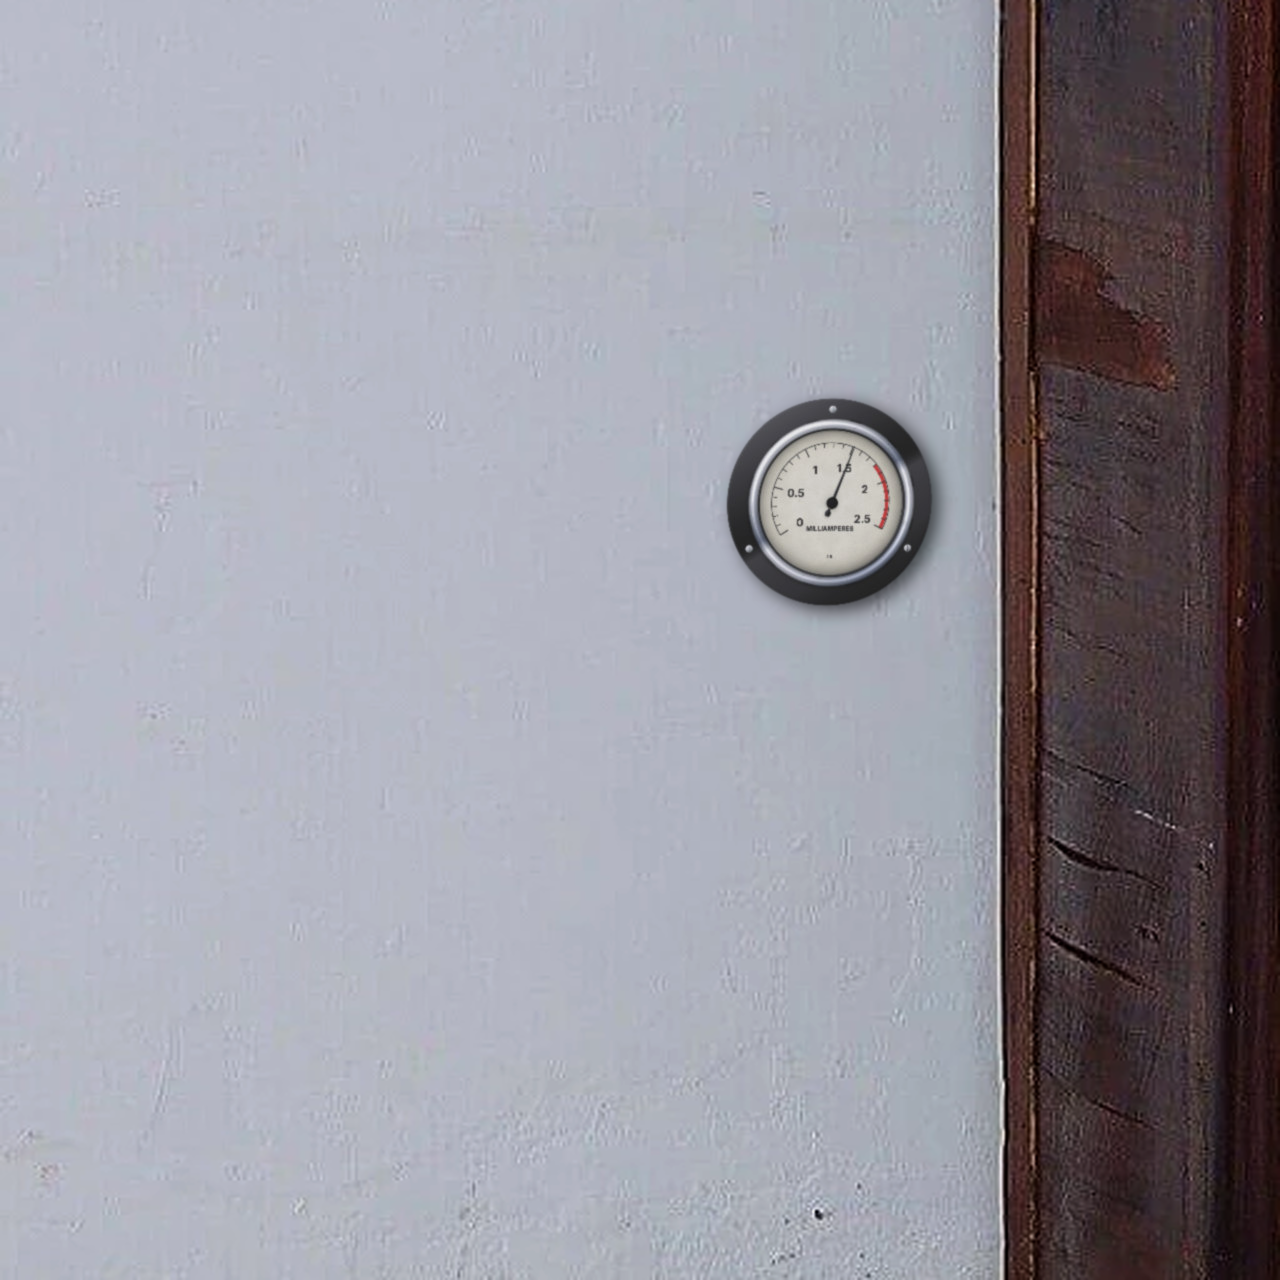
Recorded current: 1.5
